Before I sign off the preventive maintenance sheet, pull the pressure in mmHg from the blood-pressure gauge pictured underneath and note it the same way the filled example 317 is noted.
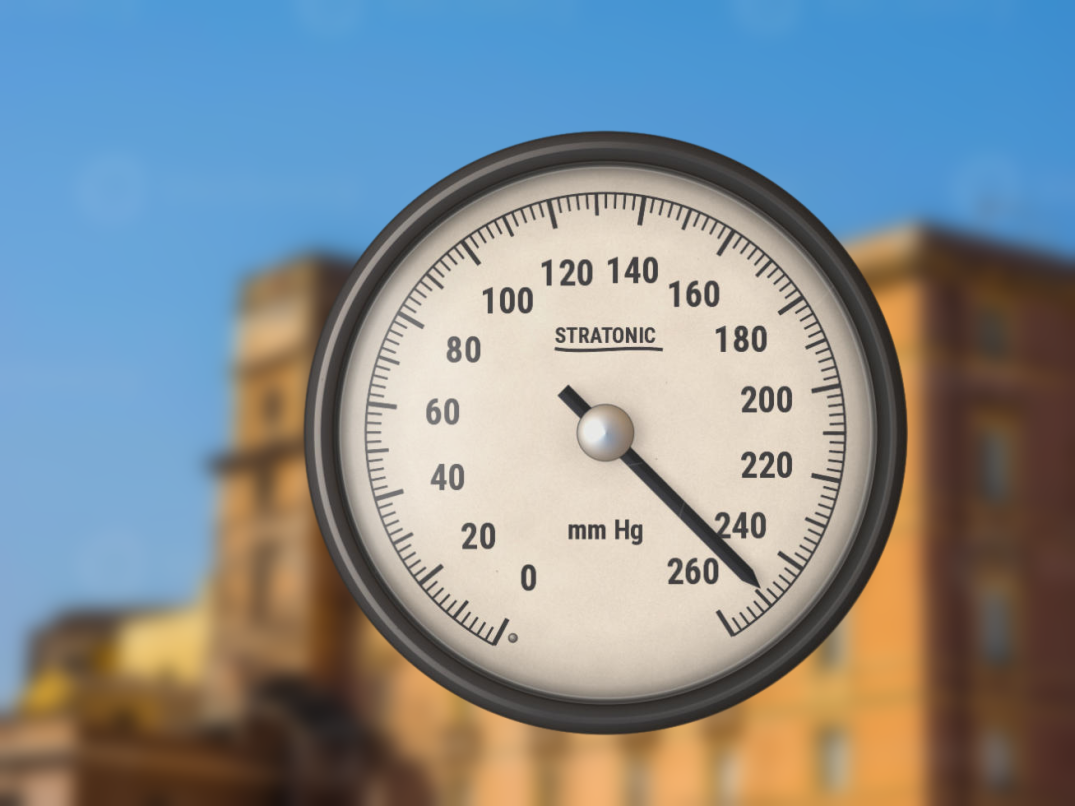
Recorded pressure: 249
